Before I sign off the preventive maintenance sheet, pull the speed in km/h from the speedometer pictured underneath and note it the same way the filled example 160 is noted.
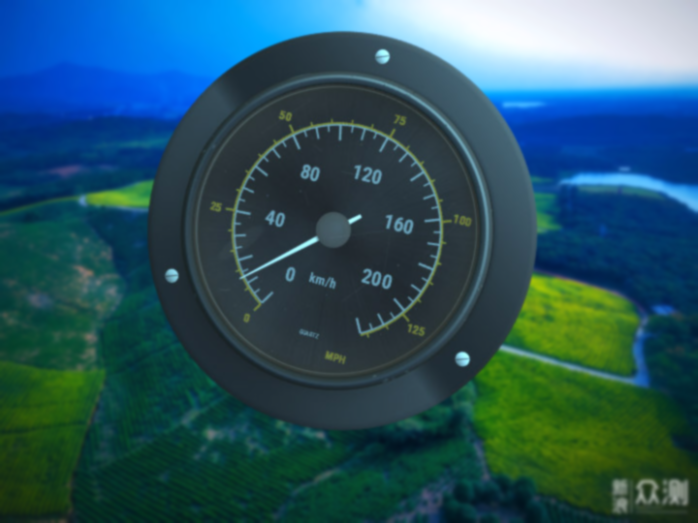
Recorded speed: 12.5
